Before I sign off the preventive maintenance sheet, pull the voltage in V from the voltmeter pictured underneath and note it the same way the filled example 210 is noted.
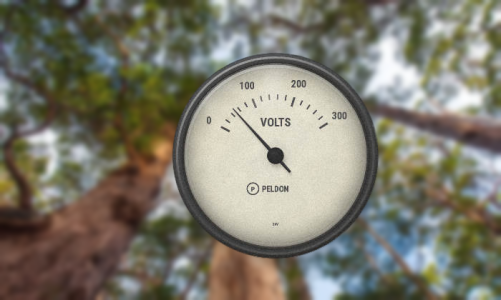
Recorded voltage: 50
